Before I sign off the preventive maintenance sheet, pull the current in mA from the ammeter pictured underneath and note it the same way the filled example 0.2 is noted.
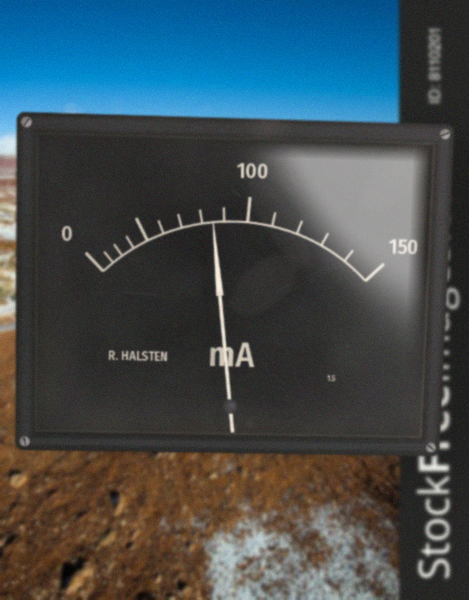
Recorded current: 85
